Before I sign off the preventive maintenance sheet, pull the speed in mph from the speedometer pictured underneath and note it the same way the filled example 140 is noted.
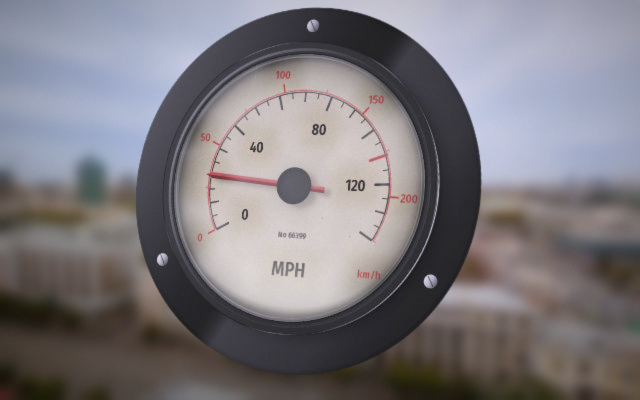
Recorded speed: 20
